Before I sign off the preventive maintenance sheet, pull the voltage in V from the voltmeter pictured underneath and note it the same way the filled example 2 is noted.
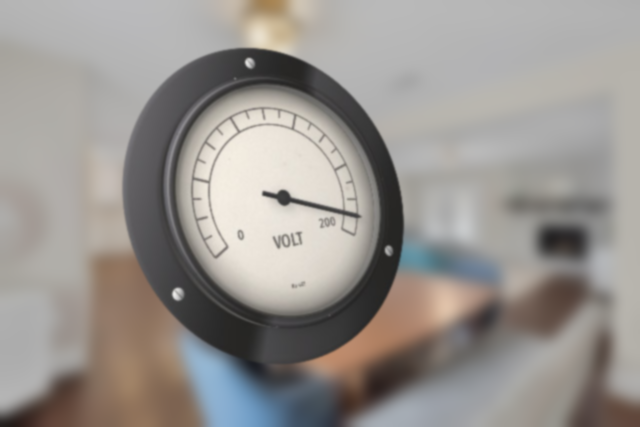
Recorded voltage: 190
